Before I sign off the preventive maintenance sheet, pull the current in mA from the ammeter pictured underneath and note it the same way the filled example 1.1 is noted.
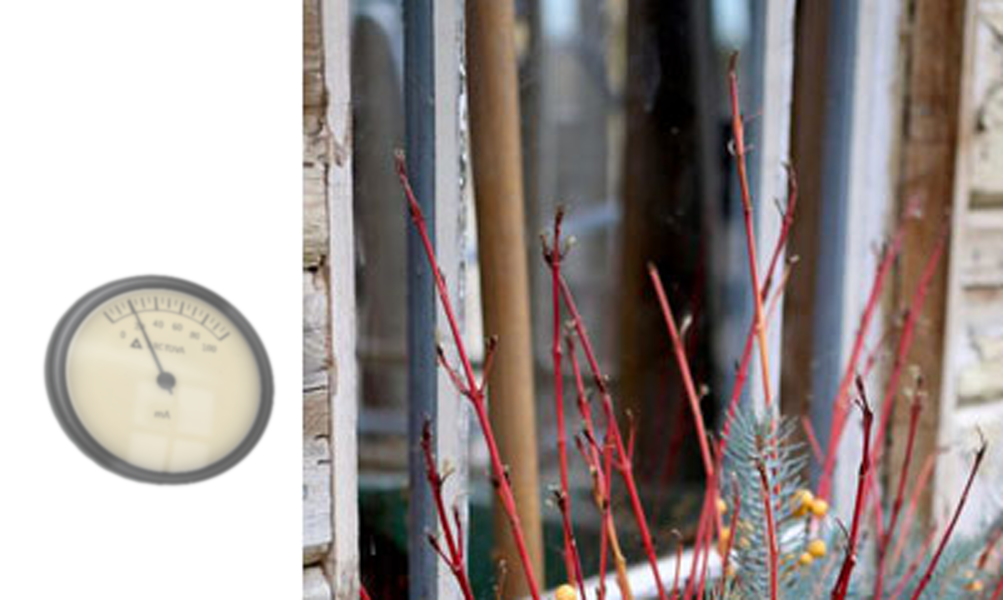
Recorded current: 20
